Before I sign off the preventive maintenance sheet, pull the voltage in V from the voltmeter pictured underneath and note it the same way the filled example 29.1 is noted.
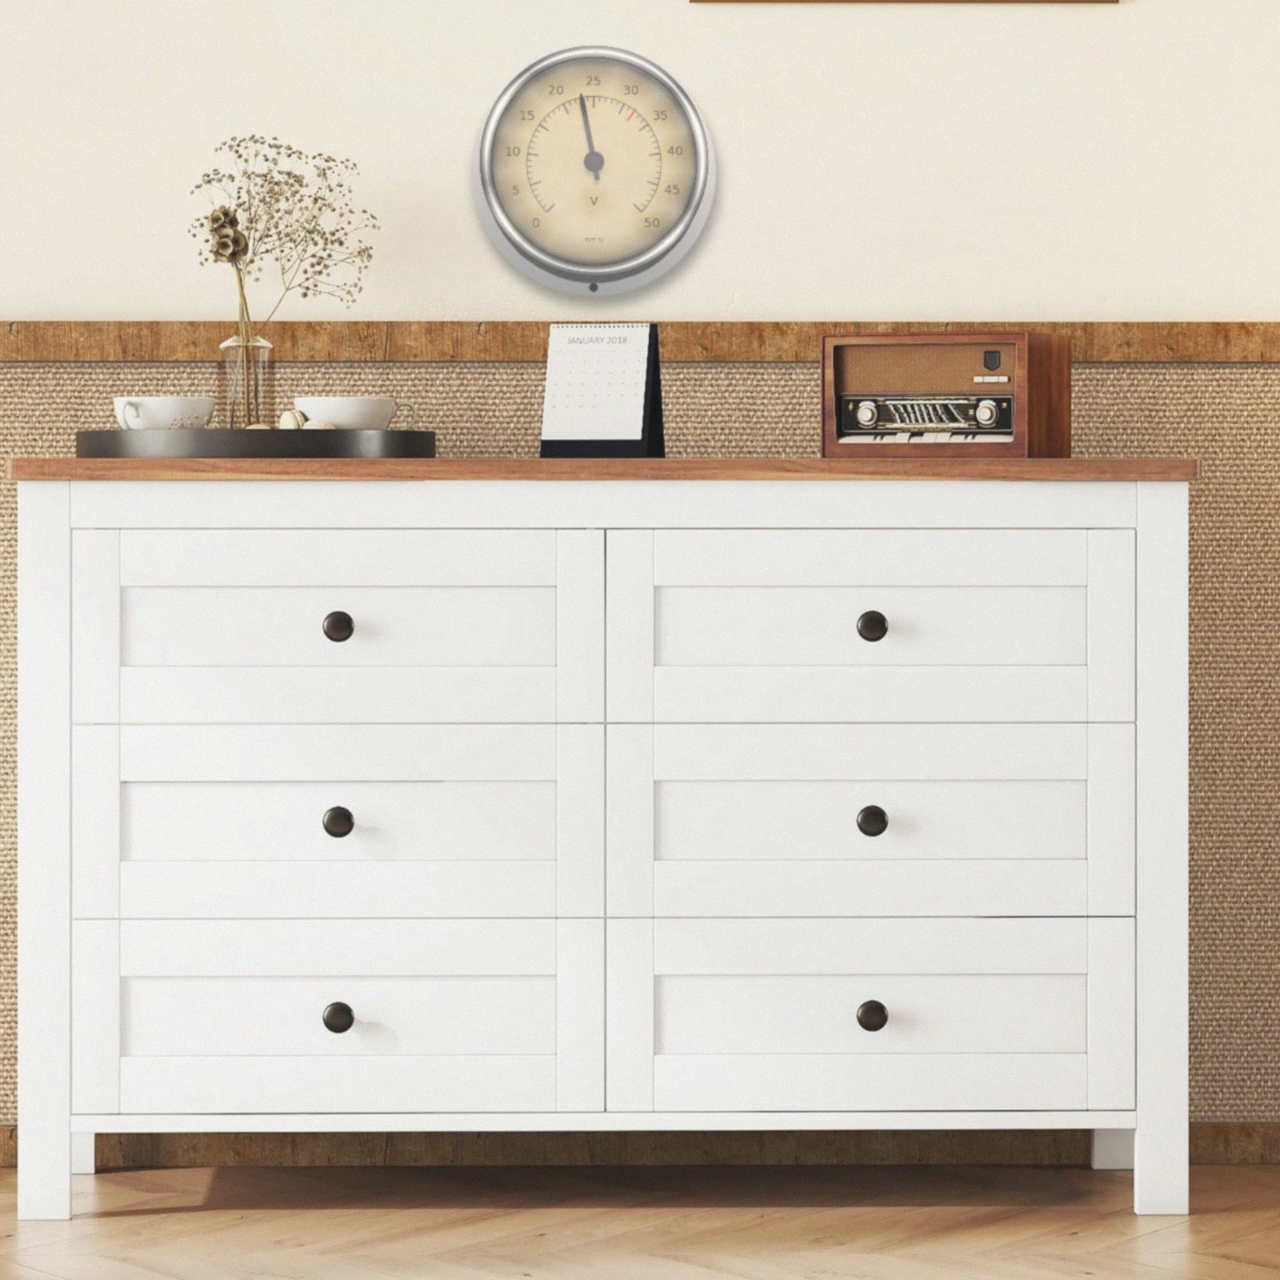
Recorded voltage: 23
